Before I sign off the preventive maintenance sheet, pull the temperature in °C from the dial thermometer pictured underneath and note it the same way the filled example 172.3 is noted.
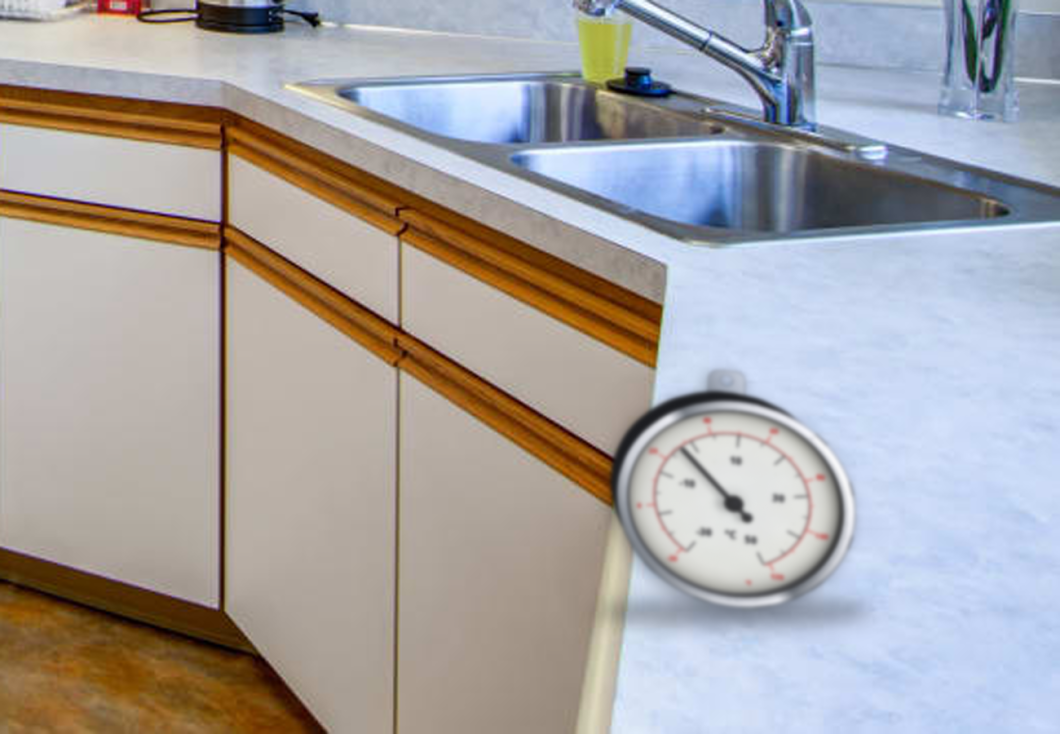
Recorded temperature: -2.5
